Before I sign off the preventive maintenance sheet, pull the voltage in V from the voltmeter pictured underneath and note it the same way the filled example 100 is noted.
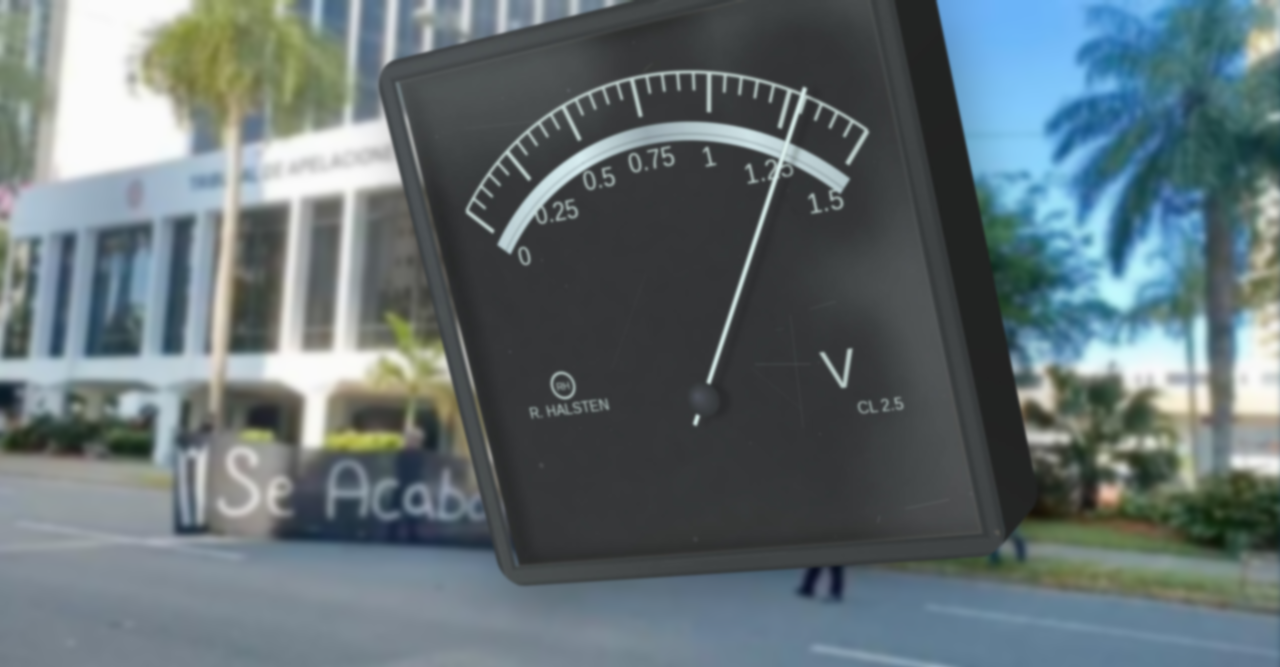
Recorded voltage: 1.3
